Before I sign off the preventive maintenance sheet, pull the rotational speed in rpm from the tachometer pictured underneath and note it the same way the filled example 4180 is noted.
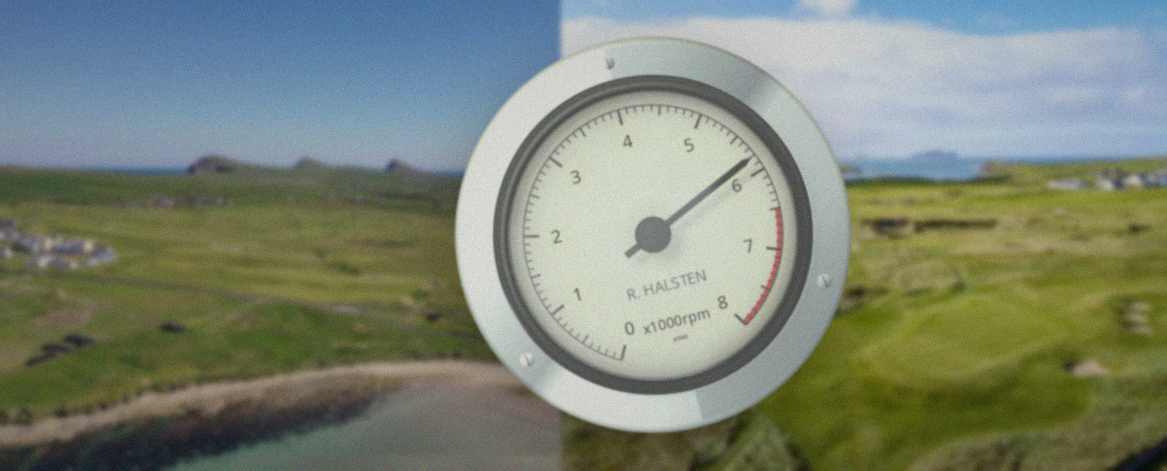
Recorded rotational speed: 5800
